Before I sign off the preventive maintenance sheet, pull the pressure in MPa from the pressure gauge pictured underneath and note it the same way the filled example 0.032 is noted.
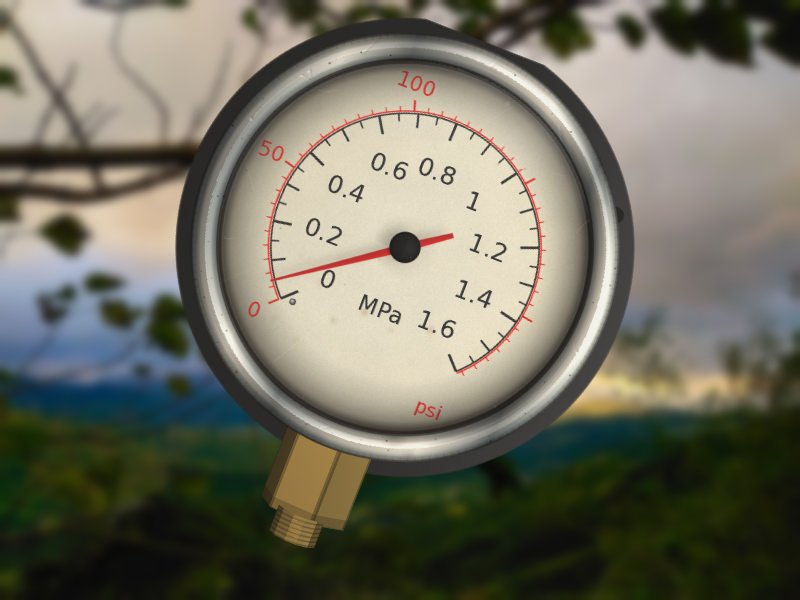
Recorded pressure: 0.05
